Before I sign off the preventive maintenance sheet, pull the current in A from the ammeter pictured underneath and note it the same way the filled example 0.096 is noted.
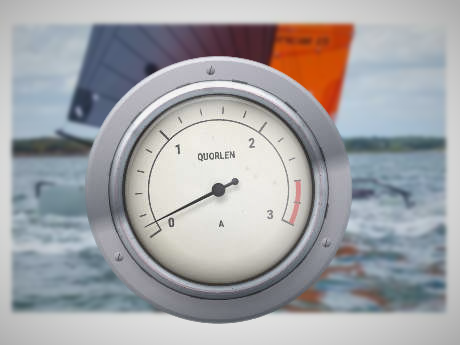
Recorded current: 0.1
